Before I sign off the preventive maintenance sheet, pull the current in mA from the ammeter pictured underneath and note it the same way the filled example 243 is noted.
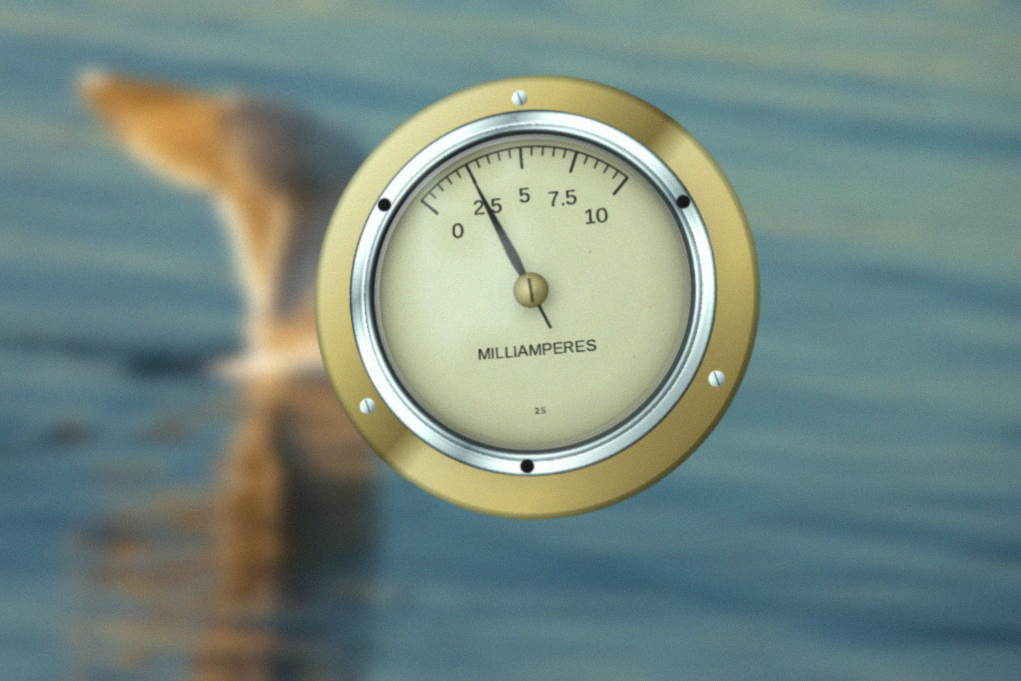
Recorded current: 2.5
